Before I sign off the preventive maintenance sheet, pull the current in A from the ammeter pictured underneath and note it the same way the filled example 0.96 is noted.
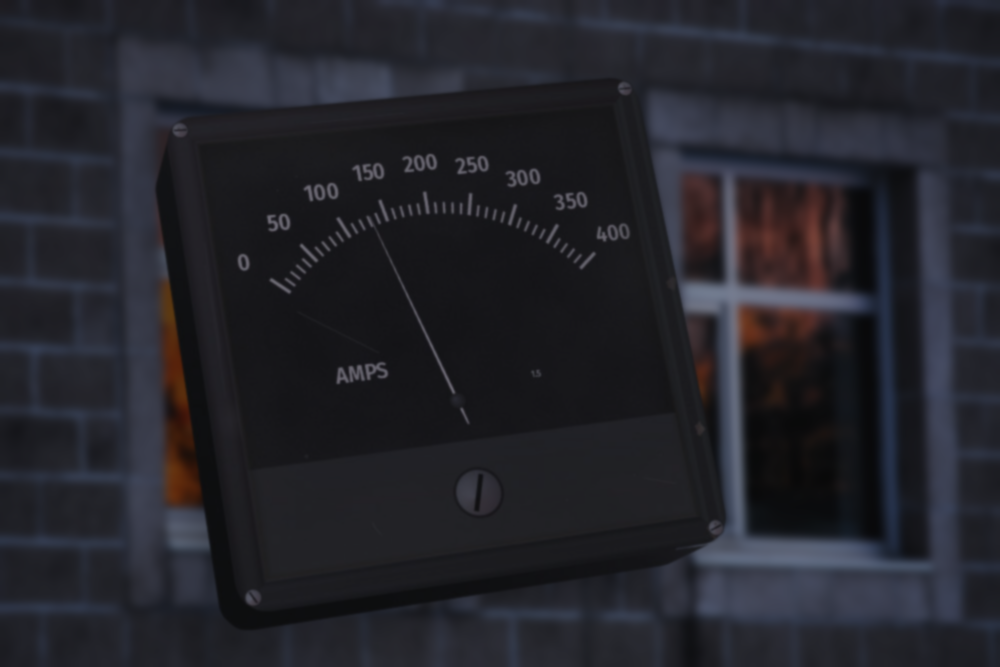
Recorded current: 130
